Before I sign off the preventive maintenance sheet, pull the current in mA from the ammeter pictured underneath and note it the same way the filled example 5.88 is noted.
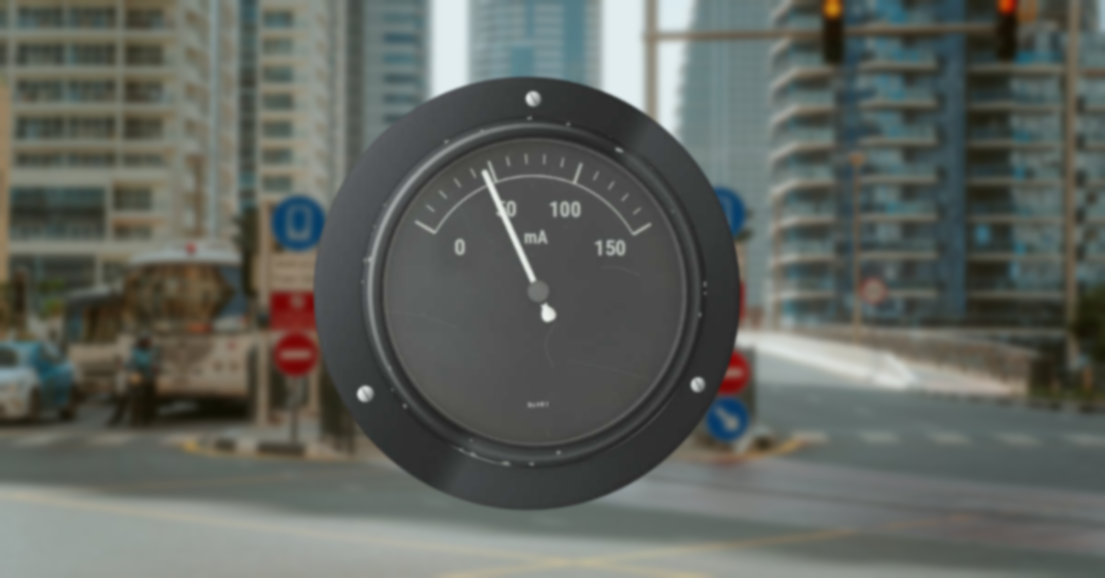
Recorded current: 45
